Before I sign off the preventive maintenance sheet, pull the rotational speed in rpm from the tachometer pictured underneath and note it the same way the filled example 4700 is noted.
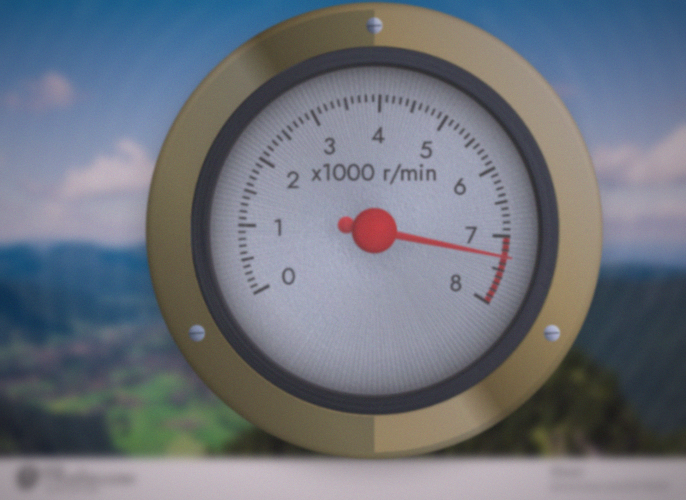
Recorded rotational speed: 7300
